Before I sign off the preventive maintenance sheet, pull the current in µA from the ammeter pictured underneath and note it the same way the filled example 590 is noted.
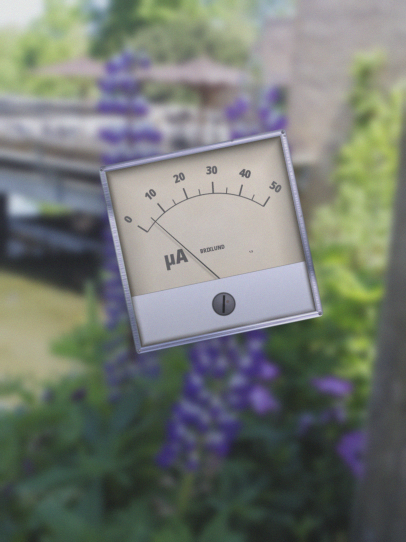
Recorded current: 5
